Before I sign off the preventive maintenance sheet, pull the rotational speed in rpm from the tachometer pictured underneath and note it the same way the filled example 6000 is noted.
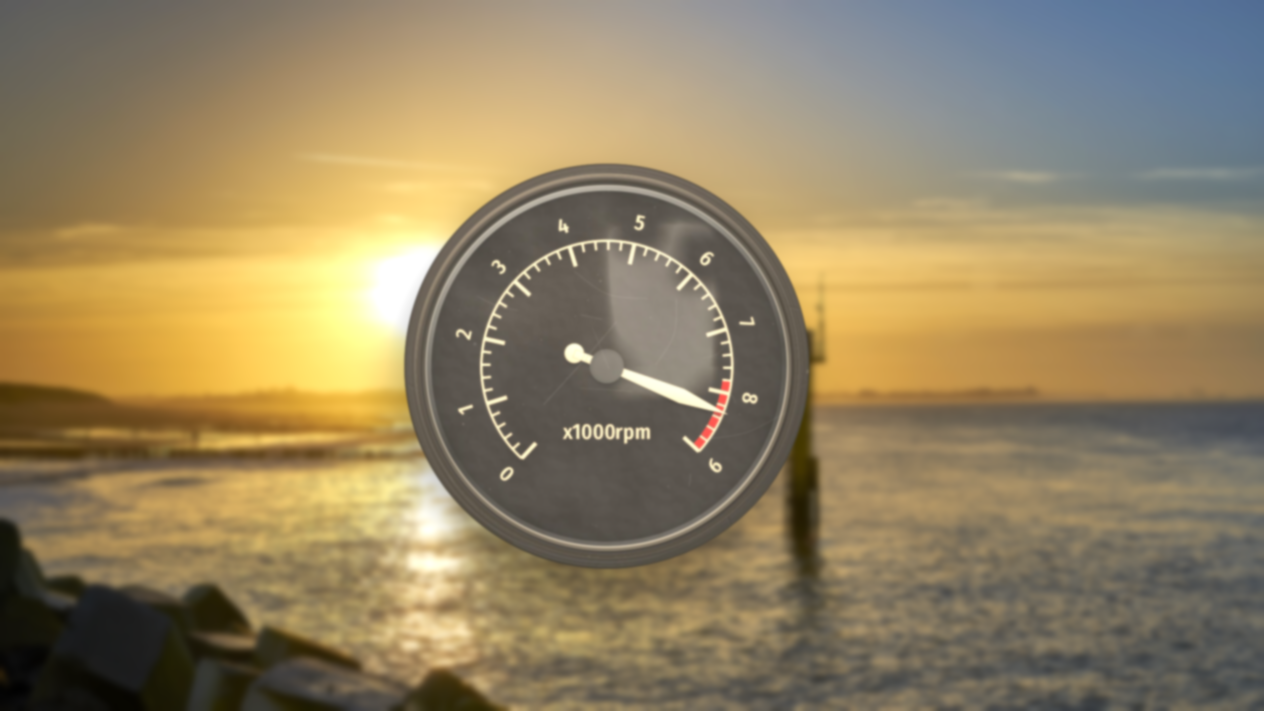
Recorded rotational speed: 8300
